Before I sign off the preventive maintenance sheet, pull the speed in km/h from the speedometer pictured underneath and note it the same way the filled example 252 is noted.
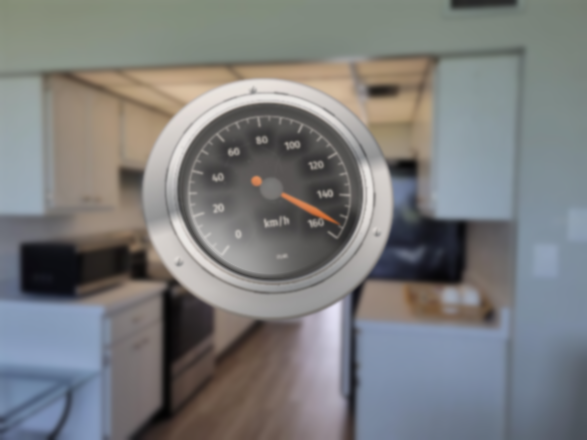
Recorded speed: 155
